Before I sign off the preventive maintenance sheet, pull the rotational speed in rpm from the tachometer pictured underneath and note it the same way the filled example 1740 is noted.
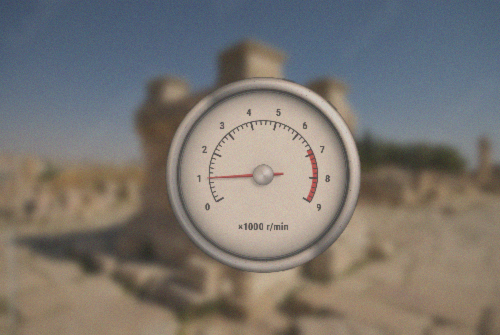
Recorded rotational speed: 1000
